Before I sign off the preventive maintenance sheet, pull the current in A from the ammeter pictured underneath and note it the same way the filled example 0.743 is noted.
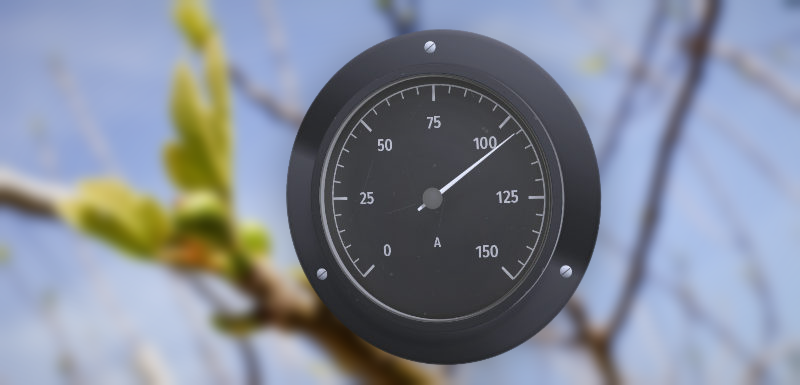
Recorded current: 105
